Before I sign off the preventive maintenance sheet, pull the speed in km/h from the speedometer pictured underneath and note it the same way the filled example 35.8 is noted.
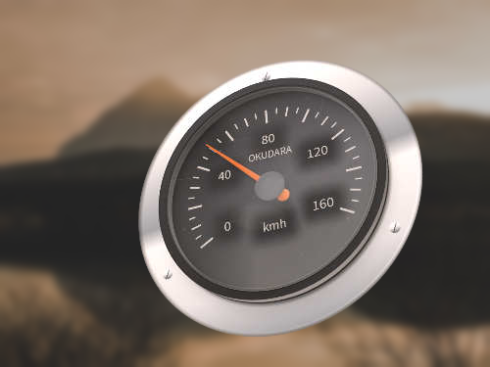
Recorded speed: 50
